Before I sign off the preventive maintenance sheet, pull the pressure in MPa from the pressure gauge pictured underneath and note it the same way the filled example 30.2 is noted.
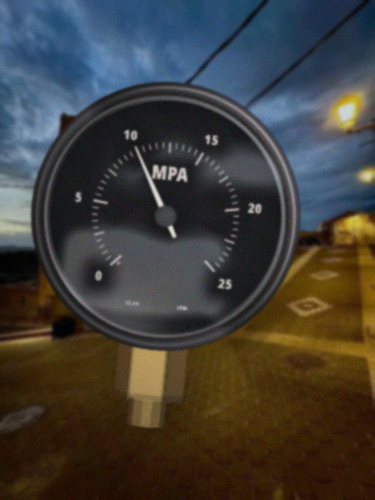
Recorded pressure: 10
